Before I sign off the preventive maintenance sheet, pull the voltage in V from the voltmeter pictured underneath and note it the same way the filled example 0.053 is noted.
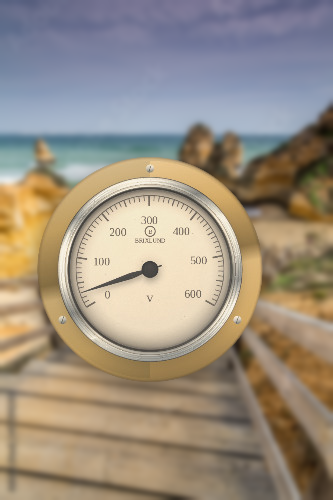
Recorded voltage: 30
